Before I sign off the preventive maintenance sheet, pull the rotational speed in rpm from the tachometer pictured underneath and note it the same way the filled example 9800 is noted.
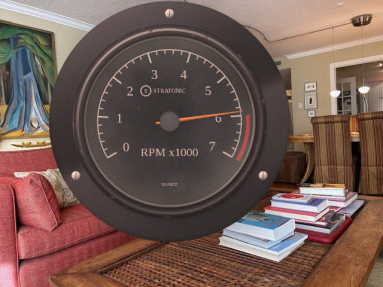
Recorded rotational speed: 5900
